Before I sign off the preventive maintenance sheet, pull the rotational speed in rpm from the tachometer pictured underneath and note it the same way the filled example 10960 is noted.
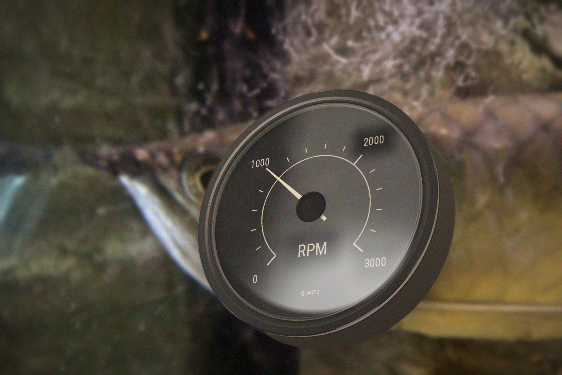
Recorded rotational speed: 1000
